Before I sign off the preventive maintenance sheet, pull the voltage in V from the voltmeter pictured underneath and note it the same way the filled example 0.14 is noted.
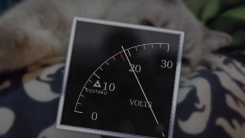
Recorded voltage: 19
